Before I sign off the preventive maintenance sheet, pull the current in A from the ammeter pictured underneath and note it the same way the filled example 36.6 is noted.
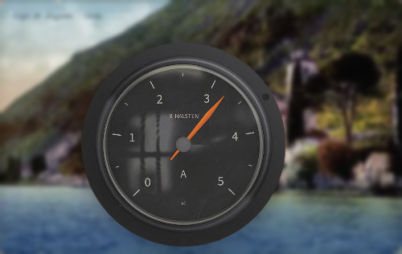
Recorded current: 3.25
